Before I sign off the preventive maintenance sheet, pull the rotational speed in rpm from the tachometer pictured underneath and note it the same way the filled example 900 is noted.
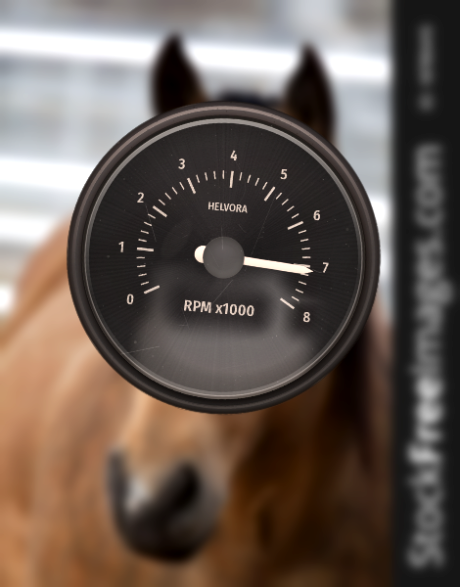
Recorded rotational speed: 7100
